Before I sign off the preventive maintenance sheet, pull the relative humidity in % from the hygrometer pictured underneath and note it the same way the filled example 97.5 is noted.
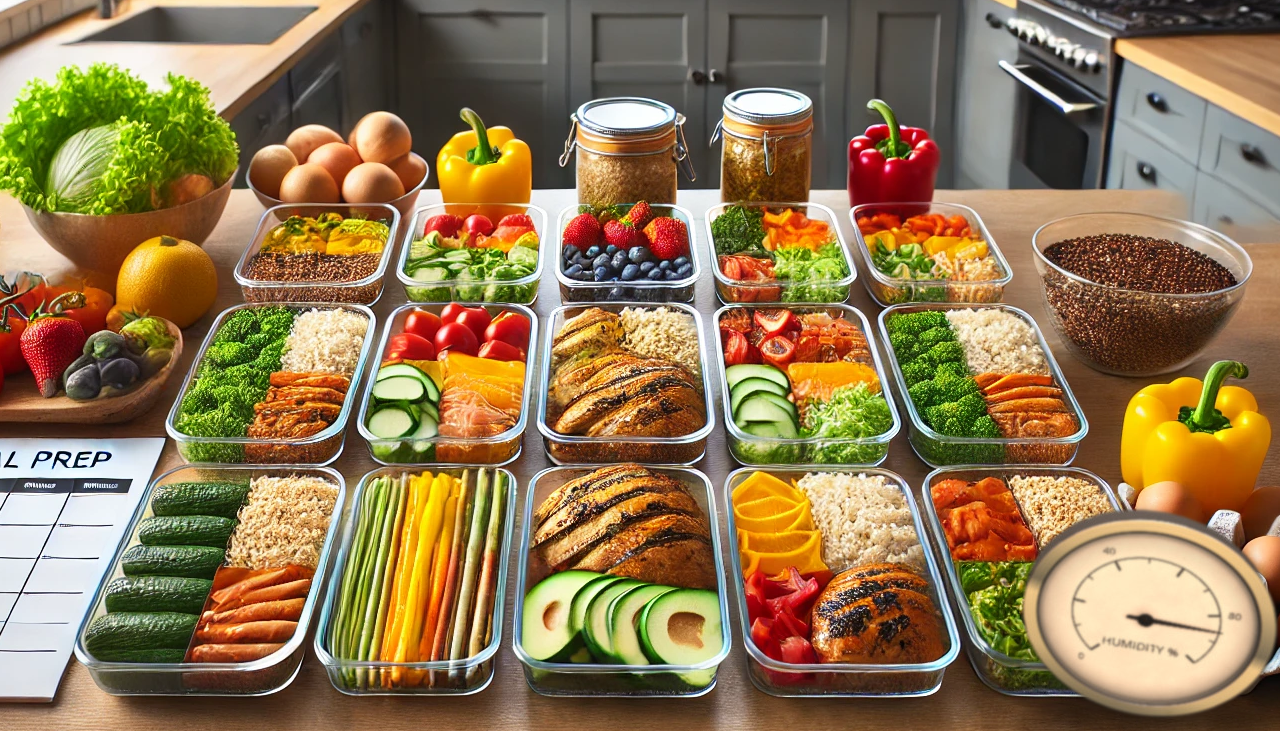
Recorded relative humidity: 85
